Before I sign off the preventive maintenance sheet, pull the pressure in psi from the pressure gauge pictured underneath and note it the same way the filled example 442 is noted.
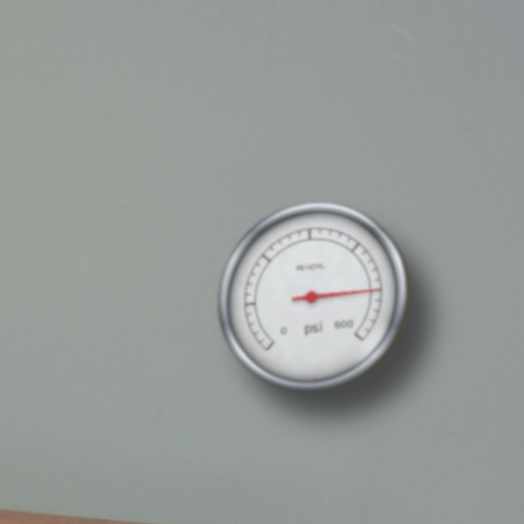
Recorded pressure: 500
